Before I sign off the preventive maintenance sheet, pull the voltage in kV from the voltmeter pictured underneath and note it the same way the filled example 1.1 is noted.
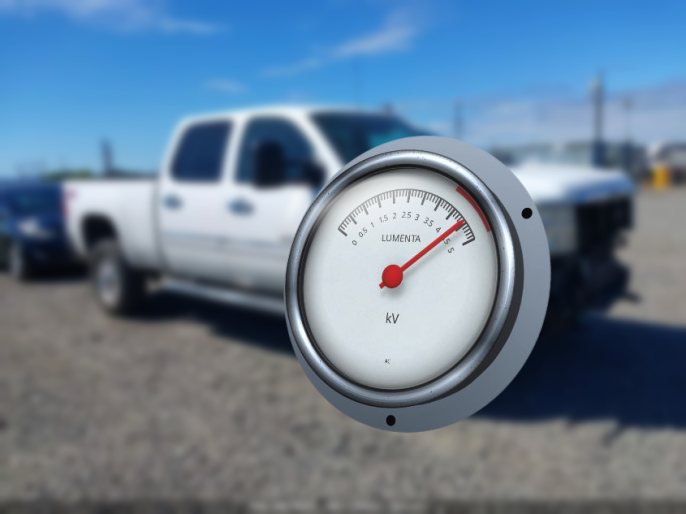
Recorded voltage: 4.5
